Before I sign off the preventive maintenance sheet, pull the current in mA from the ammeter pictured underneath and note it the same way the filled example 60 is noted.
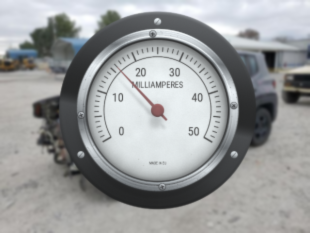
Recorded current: 16
